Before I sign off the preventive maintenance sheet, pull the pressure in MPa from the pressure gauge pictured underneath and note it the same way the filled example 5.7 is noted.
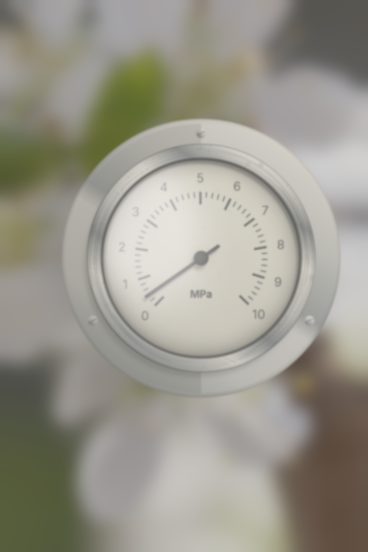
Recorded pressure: 0.4
